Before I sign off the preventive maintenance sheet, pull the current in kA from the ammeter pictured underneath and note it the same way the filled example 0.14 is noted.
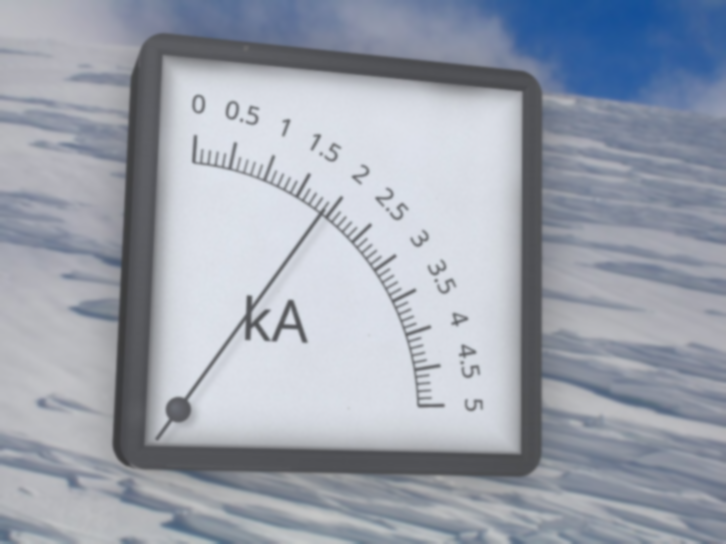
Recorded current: 1.9
